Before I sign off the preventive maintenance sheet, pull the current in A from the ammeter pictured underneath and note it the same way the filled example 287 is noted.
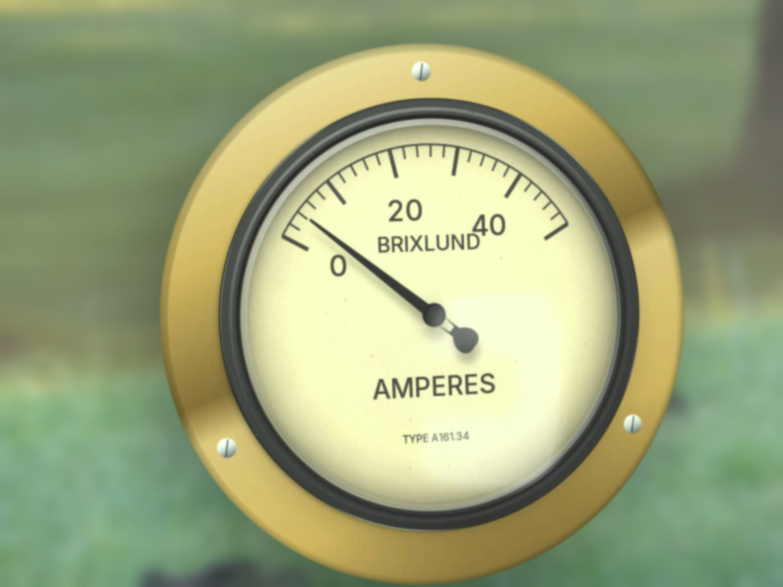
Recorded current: 4
